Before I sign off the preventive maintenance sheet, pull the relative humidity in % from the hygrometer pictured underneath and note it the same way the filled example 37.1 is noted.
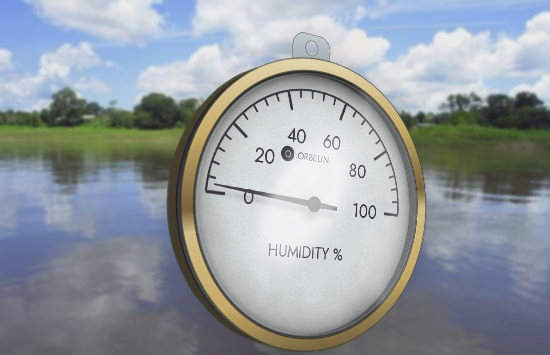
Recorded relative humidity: 2
